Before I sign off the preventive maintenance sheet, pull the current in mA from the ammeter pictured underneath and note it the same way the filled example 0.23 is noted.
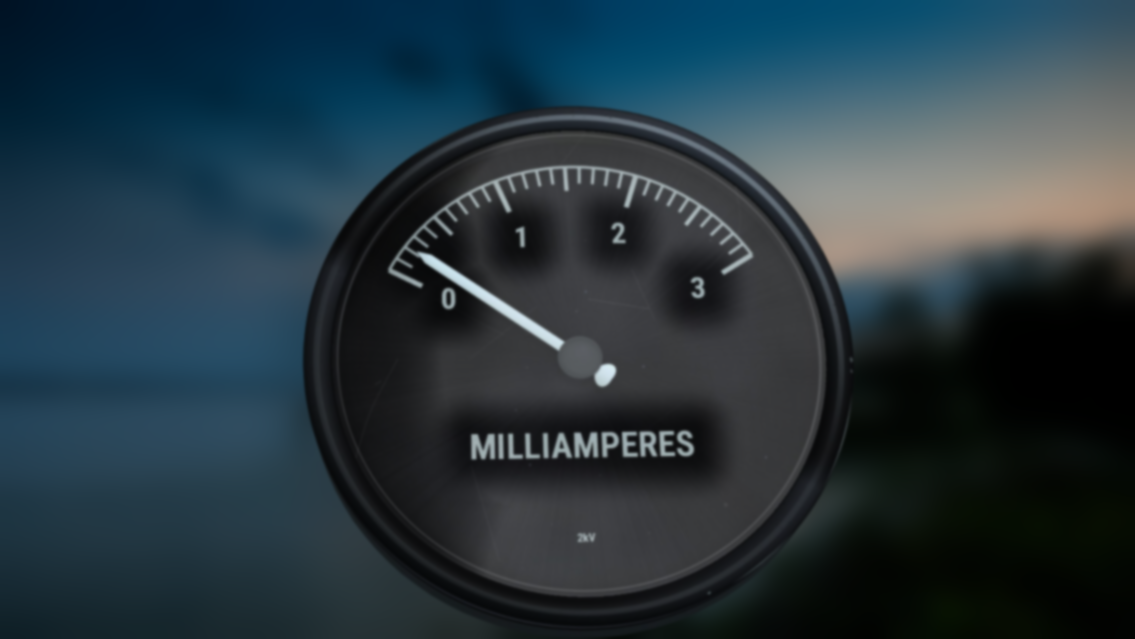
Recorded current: 0.2
